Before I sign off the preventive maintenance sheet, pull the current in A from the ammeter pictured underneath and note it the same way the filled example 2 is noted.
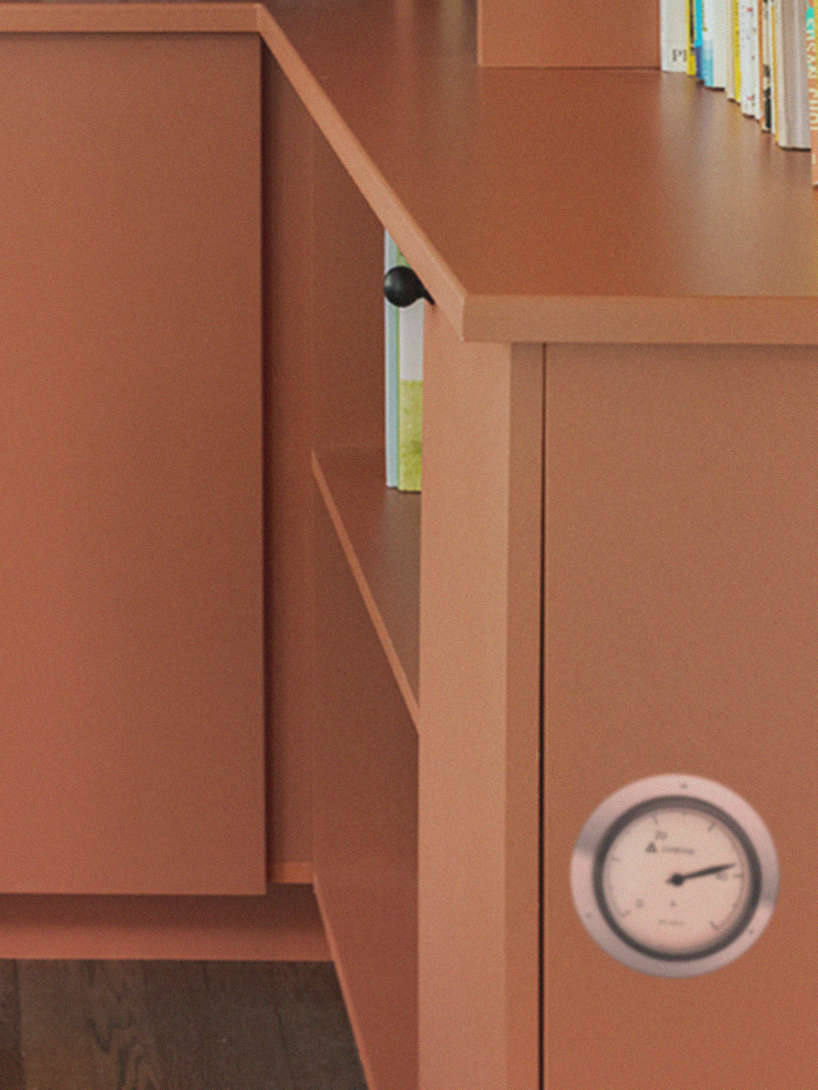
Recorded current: 37.5
